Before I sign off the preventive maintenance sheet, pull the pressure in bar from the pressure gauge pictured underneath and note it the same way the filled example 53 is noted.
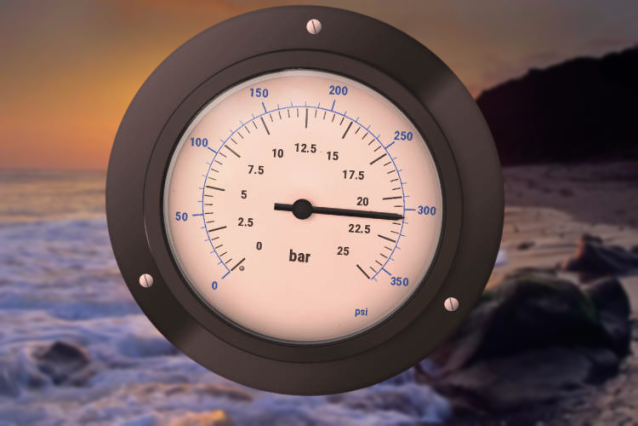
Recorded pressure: 21
